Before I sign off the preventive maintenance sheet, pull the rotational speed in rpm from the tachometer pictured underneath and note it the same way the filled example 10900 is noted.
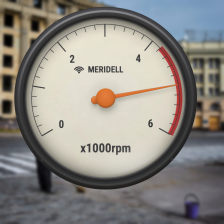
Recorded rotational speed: 5000
